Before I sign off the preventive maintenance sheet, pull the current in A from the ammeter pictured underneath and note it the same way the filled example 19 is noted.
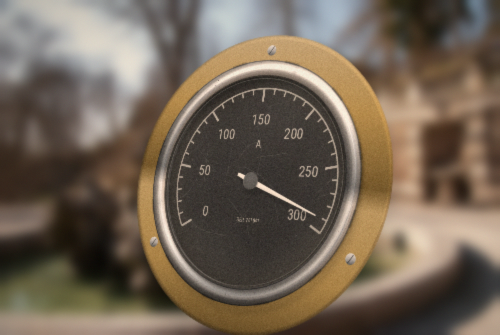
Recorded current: 290
